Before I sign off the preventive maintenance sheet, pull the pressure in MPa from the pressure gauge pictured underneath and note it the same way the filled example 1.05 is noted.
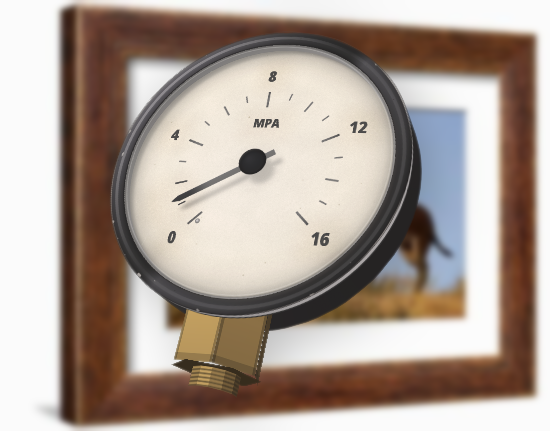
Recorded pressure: 1
